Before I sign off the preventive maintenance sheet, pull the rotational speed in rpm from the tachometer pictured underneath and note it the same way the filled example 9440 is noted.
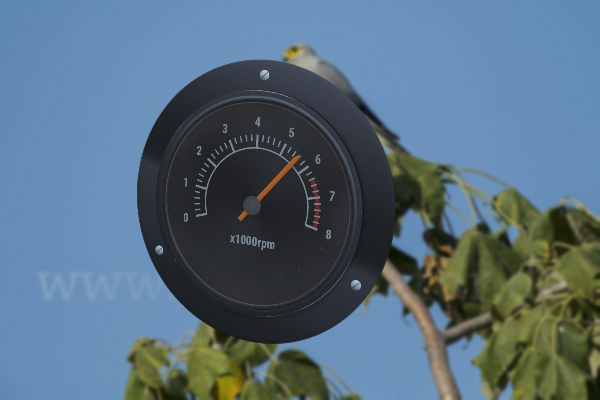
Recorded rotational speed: 5600
